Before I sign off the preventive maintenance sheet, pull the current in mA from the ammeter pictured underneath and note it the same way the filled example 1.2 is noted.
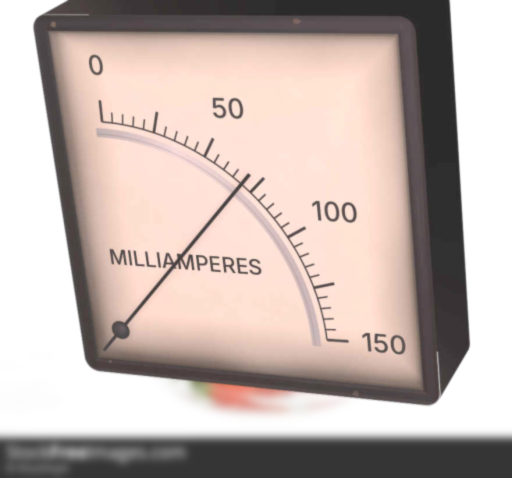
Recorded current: 70
